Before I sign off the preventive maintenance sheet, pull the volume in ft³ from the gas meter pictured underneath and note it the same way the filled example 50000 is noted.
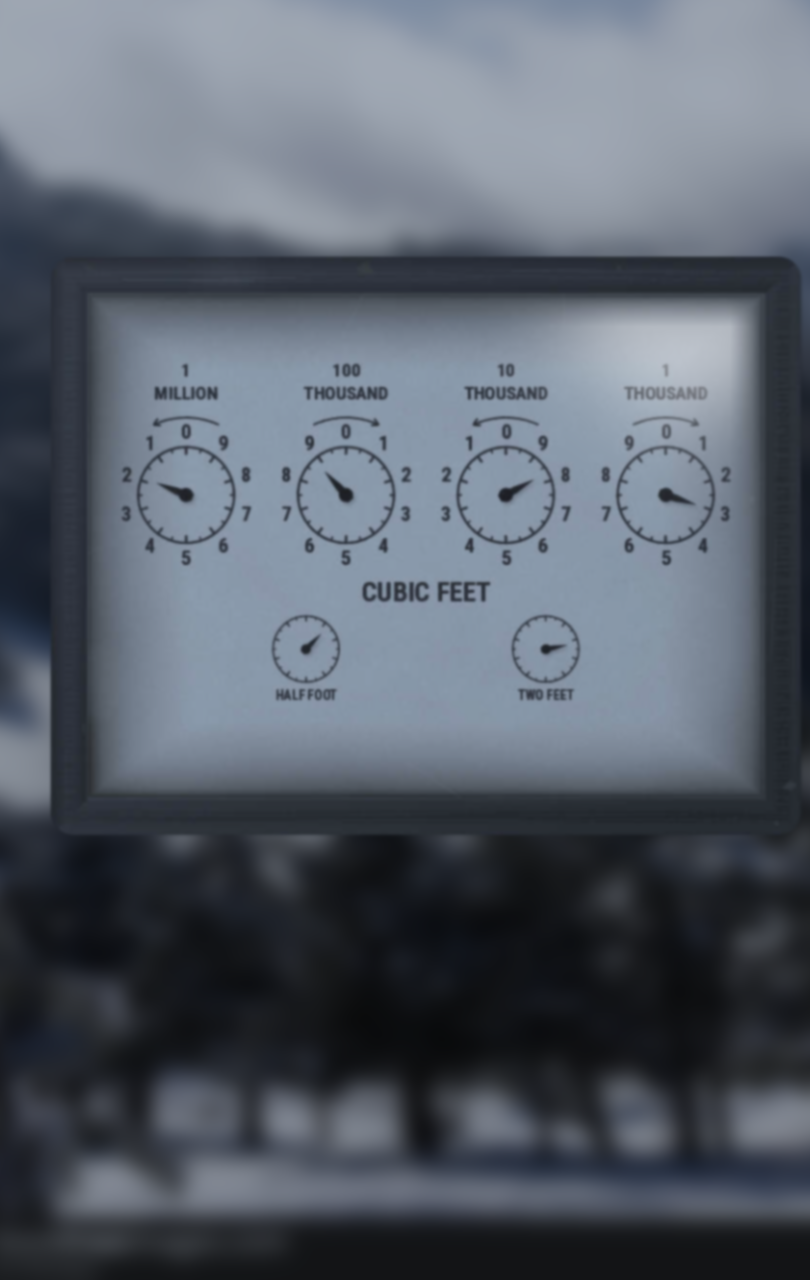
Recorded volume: 188300
